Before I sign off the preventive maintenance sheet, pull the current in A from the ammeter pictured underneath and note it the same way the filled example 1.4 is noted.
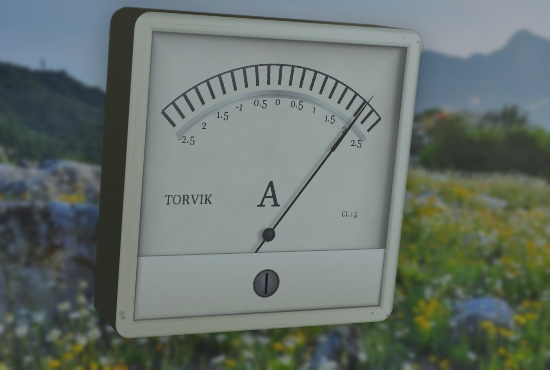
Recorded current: 2
